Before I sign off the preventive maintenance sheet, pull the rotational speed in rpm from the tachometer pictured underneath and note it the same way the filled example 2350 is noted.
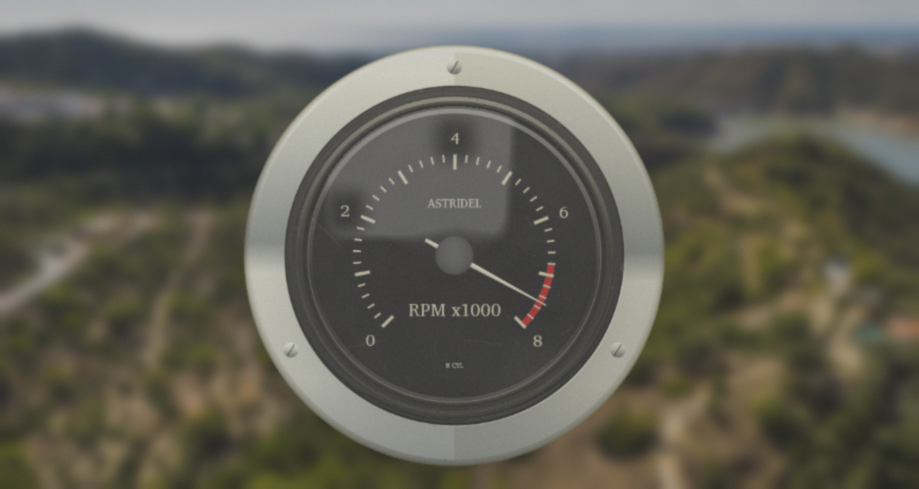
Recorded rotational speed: 7500
